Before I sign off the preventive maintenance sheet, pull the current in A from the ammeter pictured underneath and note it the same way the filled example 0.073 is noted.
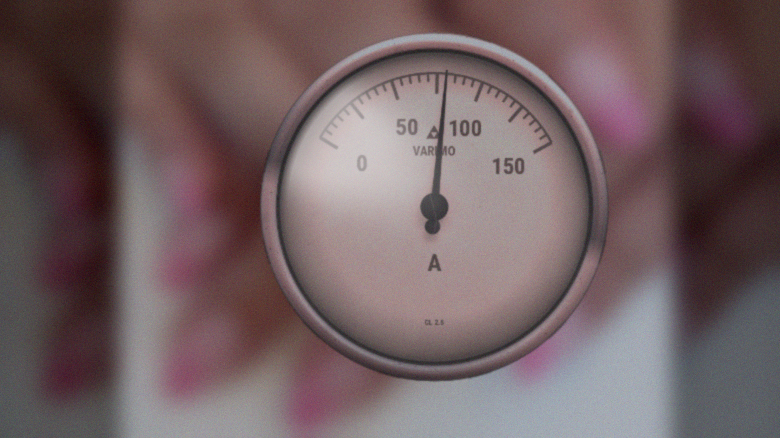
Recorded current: 80
